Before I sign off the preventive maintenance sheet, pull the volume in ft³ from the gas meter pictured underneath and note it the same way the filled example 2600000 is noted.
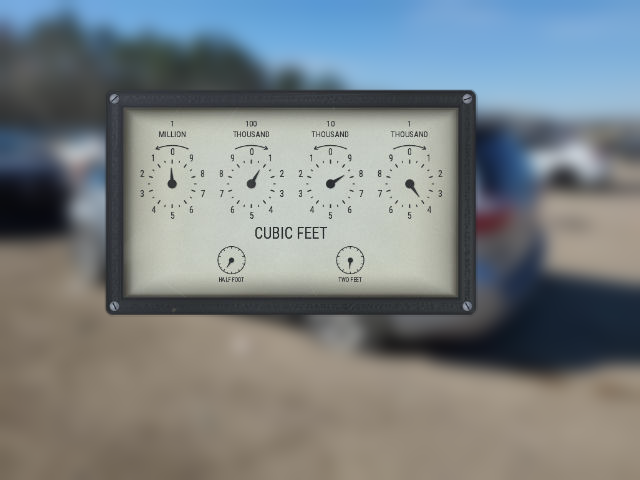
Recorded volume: 8400
